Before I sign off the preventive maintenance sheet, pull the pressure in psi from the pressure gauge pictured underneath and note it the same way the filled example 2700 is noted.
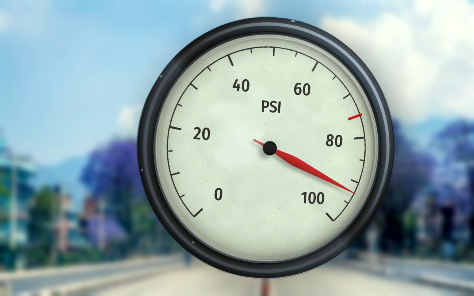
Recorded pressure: 92.5
